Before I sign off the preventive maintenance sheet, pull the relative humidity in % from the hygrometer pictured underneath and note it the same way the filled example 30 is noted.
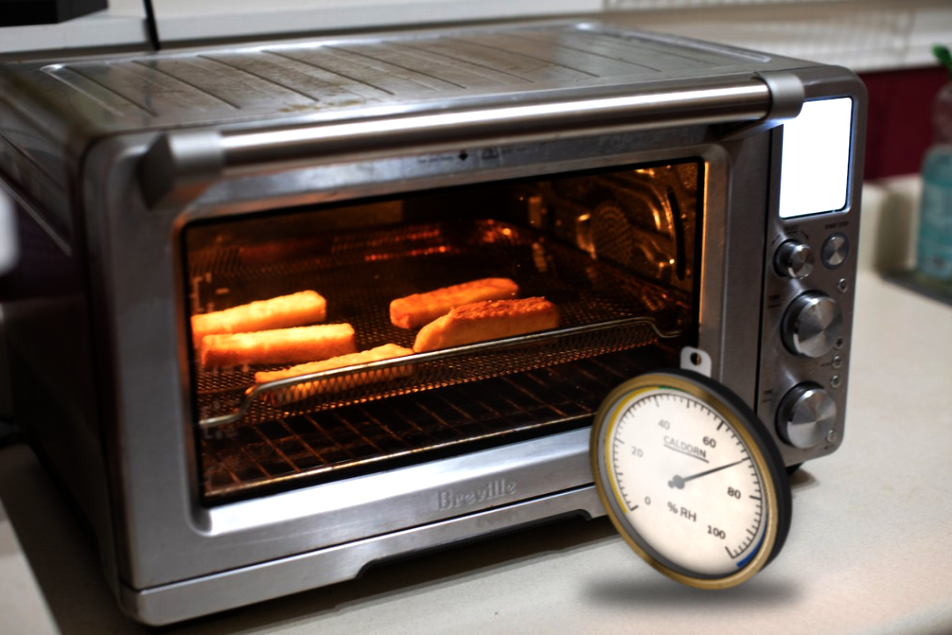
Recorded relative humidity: 70
